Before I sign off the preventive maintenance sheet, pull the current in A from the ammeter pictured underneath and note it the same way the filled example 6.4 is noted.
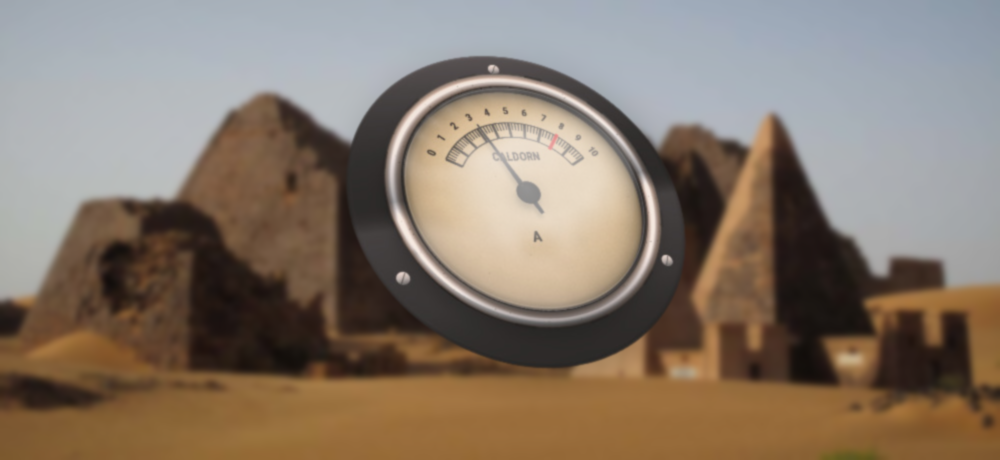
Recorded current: 3
